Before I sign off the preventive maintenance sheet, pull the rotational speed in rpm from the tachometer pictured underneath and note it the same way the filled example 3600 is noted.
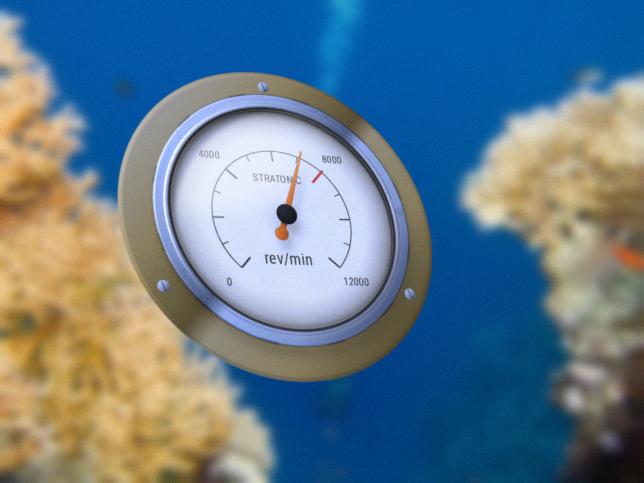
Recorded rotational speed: 7000
